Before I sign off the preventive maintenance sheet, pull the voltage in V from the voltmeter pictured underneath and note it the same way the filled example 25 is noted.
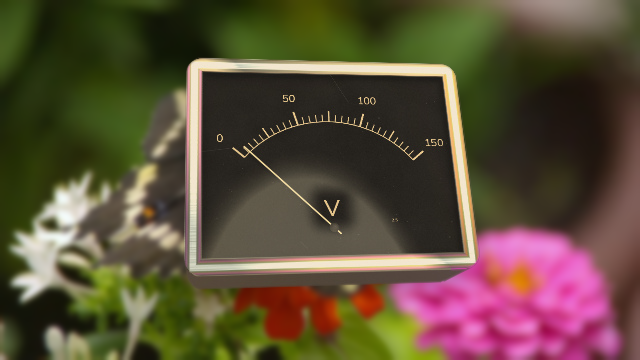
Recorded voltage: 5
